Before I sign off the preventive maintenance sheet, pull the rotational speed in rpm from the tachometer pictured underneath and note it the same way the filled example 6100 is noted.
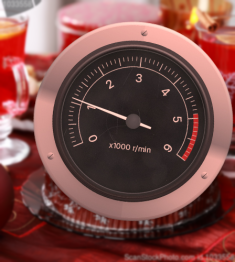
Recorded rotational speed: 1100
